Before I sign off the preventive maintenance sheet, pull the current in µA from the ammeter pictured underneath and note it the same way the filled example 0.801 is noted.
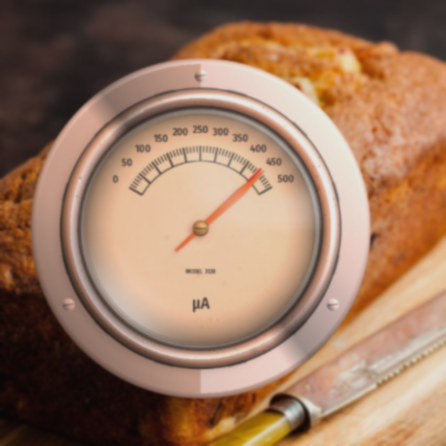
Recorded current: 450
